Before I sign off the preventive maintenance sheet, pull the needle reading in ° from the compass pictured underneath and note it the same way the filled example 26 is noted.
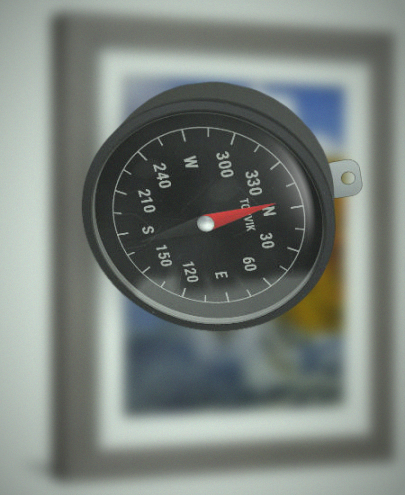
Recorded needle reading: 352.5
